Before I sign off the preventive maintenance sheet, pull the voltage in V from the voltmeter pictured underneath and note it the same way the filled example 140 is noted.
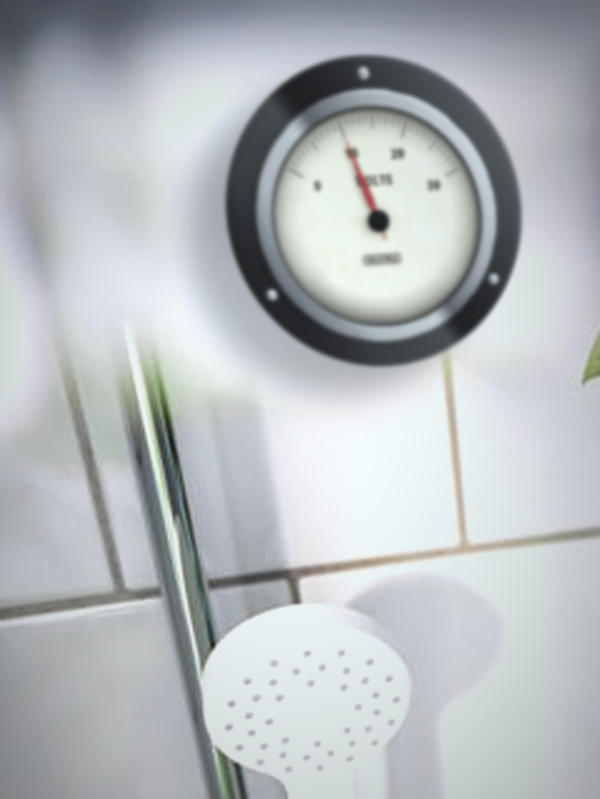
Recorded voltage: 10
